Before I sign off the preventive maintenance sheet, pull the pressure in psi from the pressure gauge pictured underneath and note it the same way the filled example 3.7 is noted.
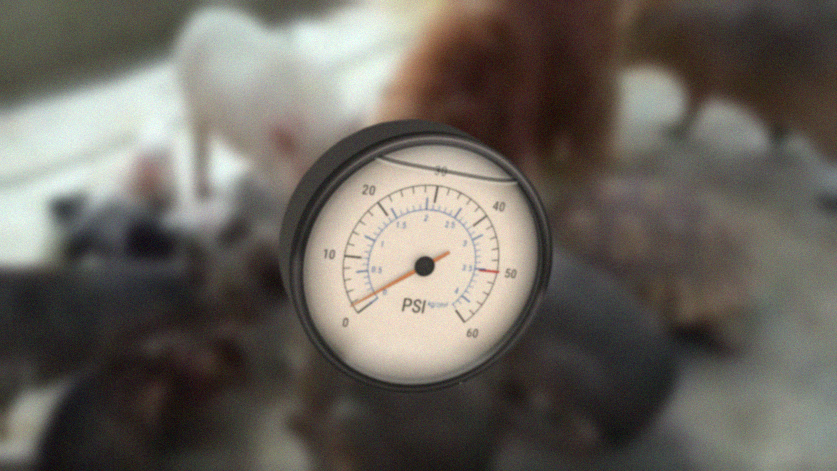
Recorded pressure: 2
